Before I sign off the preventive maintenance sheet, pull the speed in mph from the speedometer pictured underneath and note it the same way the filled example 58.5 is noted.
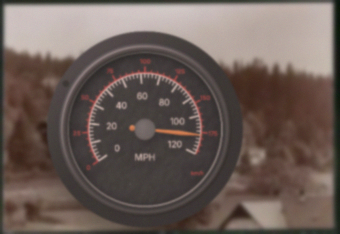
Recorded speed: 110
